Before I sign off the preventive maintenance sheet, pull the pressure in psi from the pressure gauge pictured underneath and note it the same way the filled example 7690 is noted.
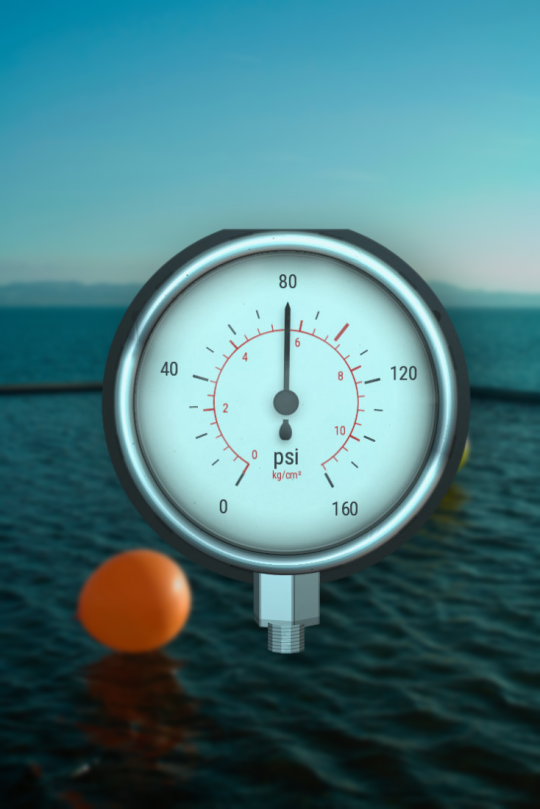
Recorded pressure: 80
